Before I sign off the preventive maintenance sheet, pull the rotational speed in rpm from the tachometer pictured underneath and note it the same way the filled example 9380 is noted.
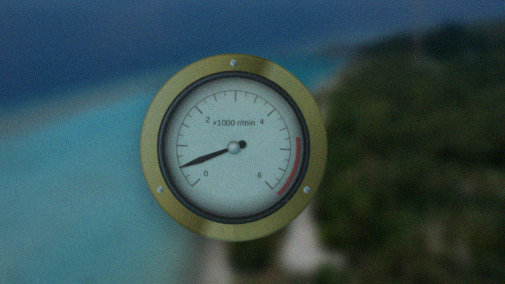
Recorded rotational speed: 500
